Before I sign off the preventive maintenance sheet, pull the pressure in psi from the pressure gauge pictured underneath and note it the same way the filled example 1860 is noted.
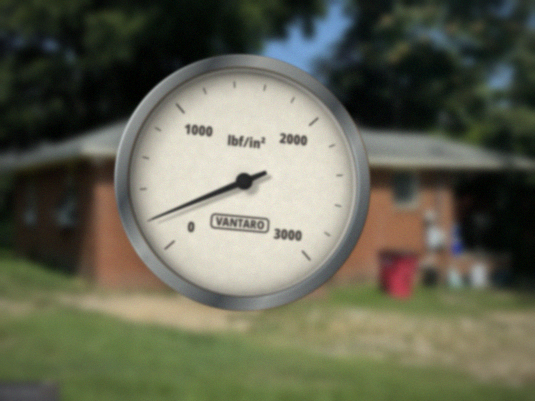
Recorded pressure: 200
